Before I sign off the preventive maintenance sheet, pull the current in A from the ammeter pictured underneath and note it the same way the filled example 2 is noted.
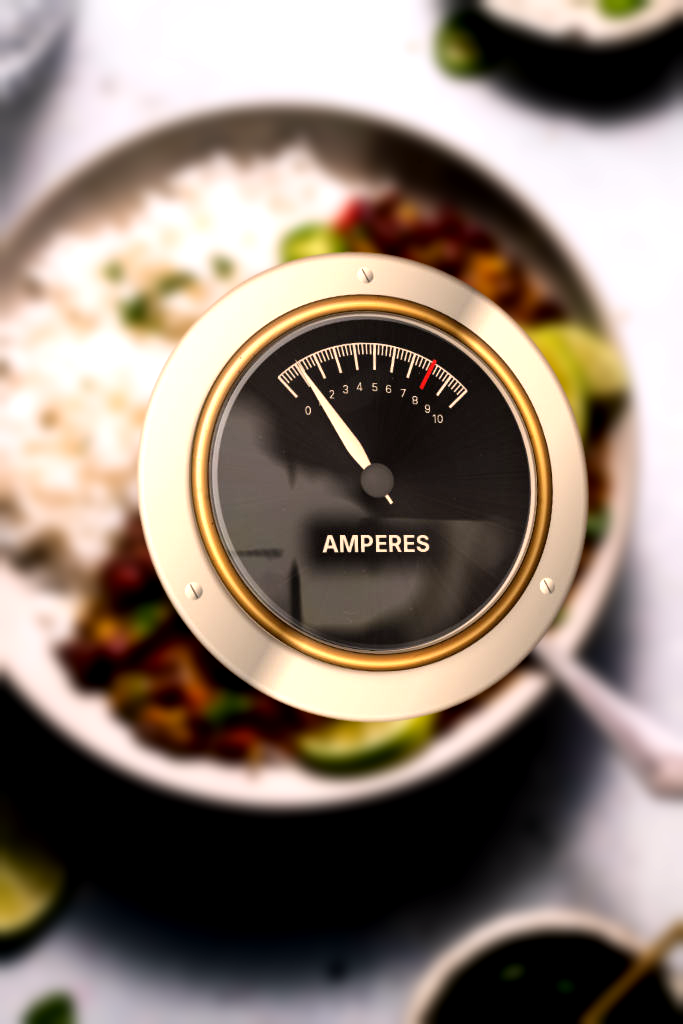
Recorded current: 1
